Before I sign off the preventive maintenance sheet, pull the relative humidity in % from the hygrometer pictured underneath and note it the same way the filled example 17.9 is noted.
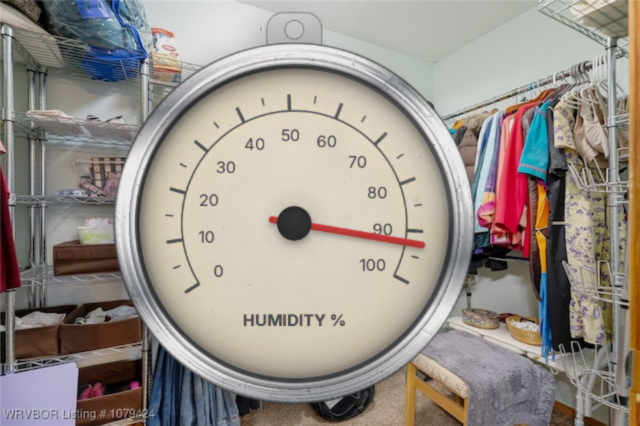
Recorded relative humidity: 92.5
